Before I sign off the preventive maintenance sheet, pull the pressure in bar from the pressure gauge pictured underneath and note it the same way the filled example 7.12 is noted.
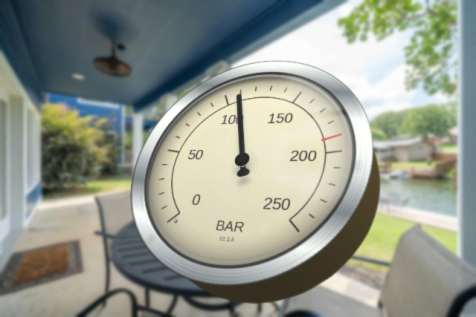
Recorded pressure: 110
